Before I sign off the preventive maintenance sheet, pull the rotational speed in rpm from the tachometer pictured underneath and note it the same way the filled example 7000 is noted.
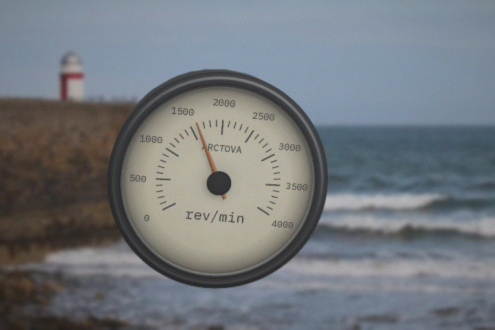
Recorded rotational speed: 1600
